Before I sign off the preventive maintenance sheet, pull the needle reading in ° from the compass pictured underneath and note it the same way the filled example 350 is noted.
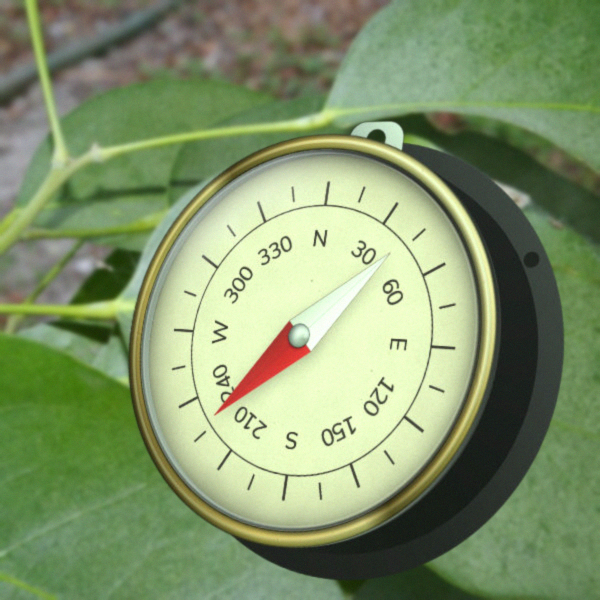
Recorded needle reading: 225
